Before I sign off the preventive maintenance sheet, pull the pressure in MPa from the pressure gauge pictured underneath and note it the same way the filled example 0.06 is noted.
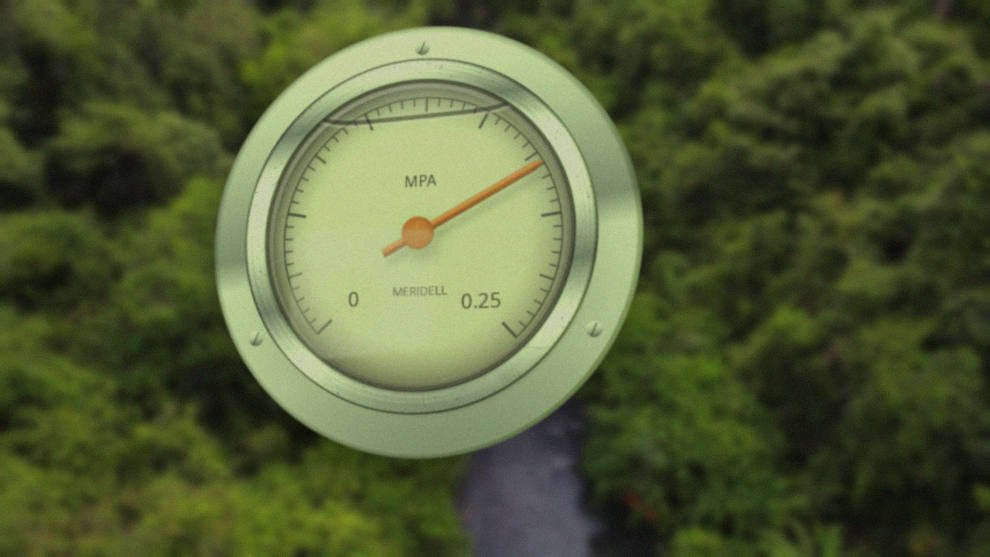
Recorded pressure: 0.18
